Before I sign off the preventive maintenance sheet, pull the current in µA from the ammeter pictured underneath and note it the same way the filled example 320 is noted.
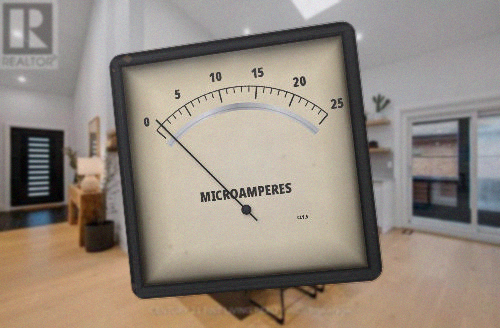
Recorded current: 1
